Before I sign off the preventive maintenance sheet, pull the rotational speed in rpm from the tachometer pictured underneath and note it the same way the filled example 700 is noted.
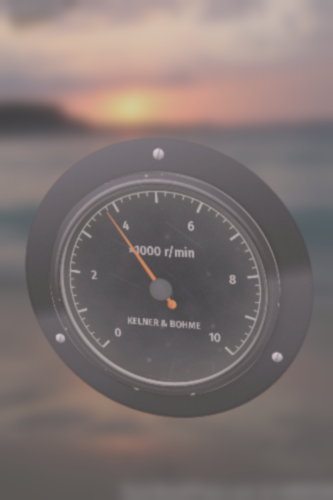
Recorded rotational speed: 3800
